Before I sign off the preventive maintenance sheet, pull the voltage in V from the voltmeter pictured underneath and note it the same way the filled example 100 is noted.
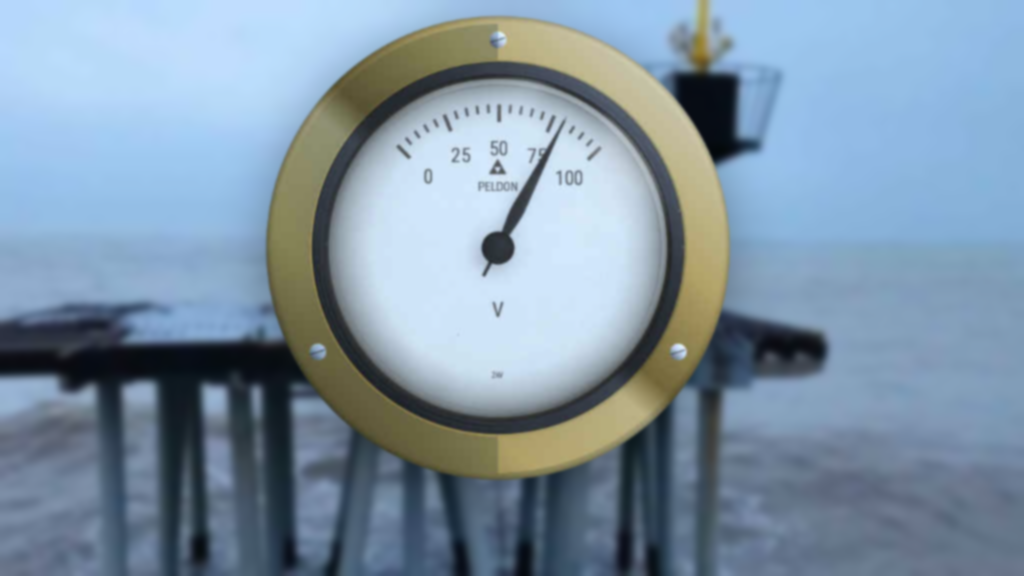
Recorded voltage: 80
